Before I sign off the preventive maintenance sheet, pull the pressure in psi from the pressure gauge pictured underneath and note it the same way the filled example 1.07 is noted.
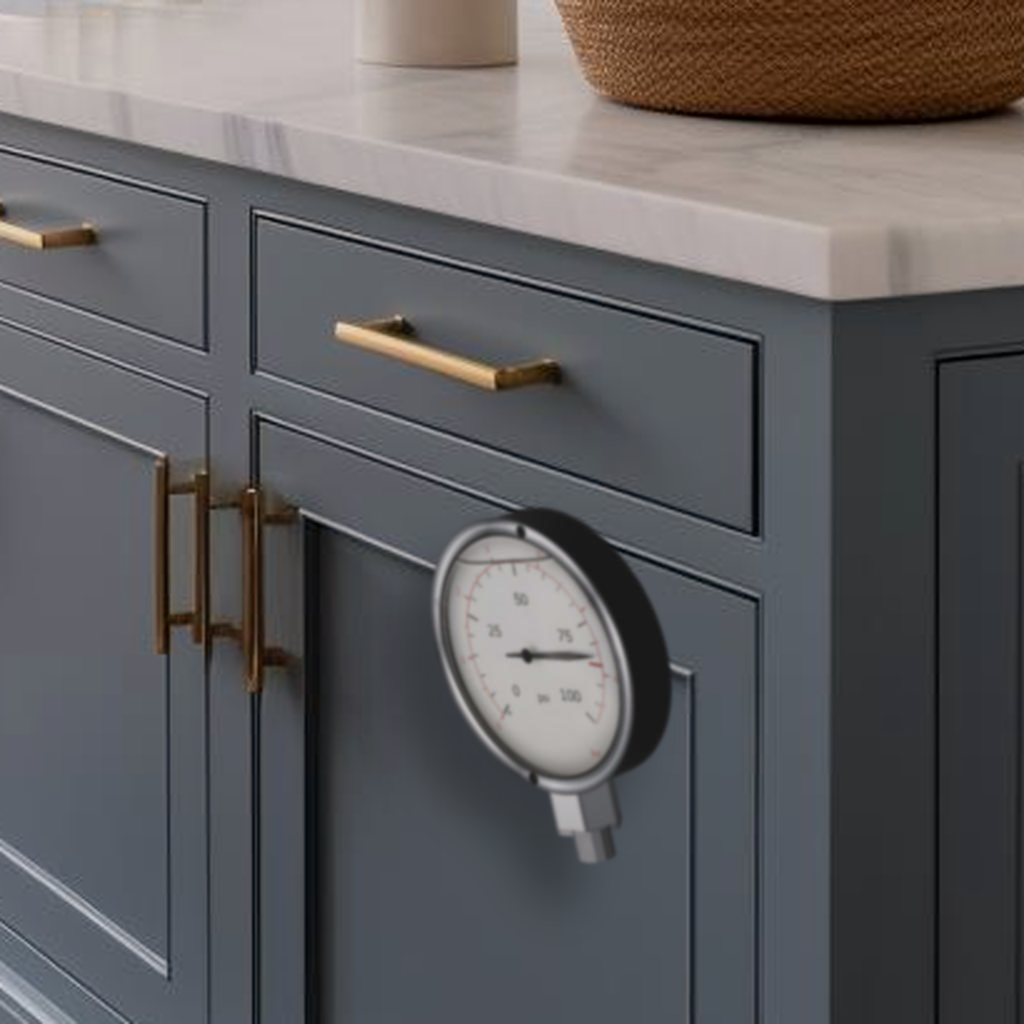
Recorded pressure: 82.5
